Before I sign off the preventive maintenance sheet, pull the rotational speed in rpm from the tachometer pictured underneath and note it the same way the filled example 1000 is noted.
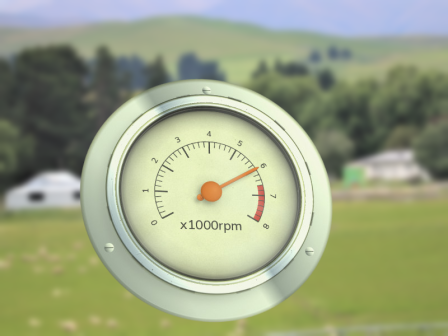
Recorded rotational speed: 6000
